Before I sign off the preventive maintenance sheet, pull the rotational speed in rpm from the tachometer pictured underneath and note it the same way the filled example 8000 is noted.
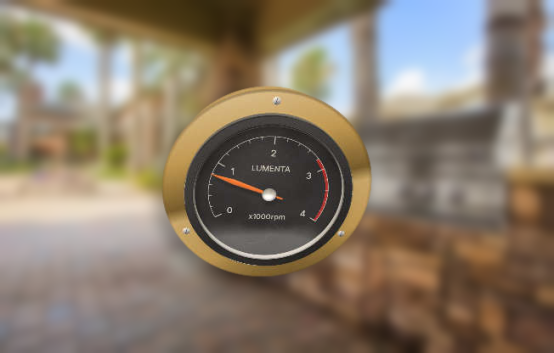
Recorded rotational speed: 800
